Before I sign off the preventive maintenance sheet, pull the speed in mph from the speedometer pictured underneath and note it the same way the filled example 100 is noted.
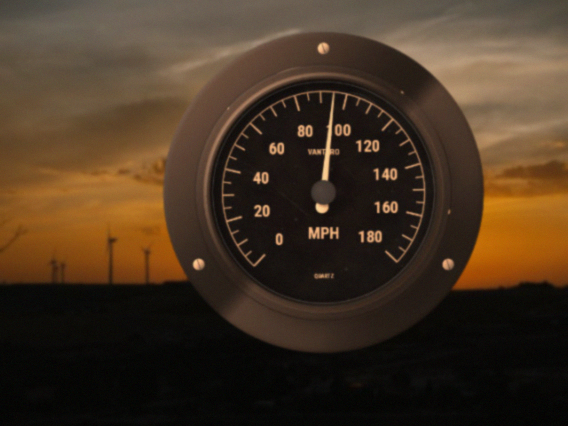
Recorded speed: 95
